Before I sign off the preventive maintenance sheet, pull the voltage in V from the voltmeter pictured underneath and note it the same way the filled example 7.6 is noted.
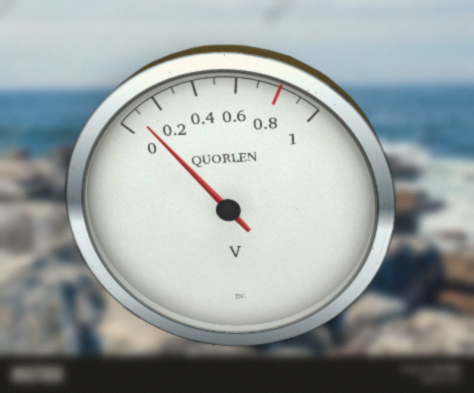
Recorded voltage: 0.1
